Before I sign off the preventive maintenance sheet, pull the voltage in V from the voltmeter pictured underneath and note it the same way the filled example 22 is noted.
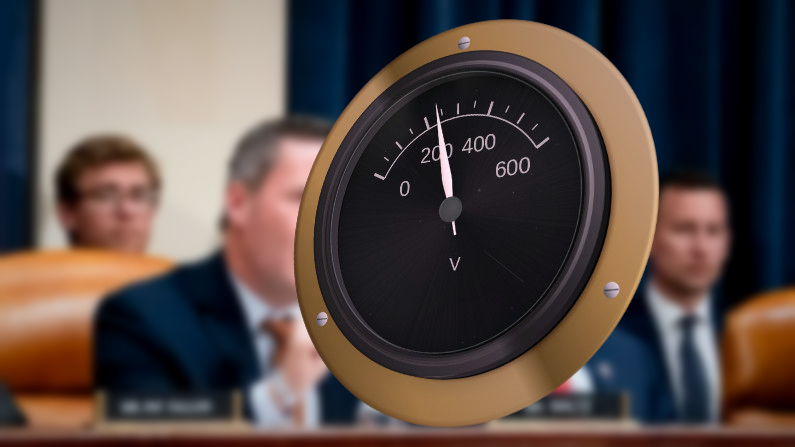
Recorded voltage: 250
